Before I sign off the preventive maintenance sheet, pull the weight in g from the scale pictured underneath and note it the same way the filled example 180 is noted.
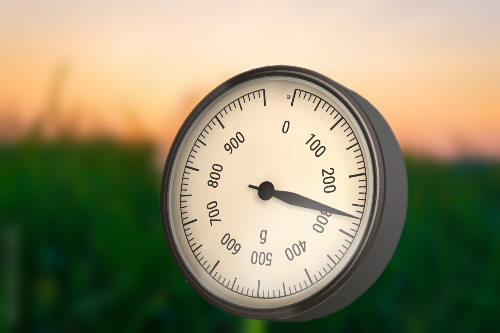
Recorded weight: 270
